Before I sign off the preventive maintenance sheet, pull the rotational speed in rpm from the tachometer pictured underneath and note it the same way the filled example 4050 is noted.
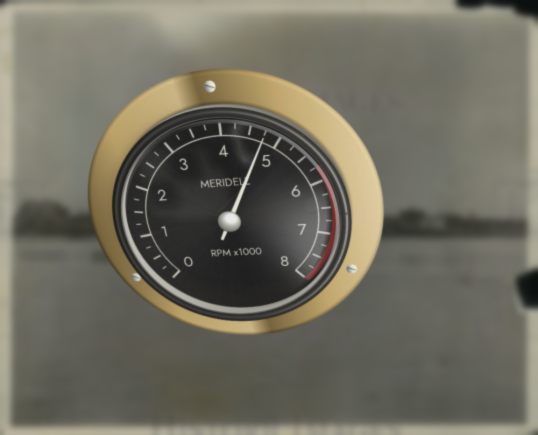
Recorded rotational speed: 4750
